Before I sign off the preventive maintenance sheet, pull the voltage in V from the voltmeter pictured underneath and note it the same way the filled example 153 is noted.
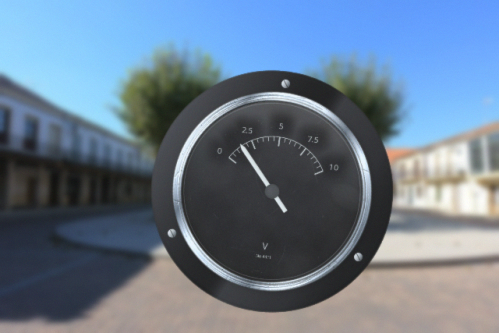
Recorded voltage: 1.5
